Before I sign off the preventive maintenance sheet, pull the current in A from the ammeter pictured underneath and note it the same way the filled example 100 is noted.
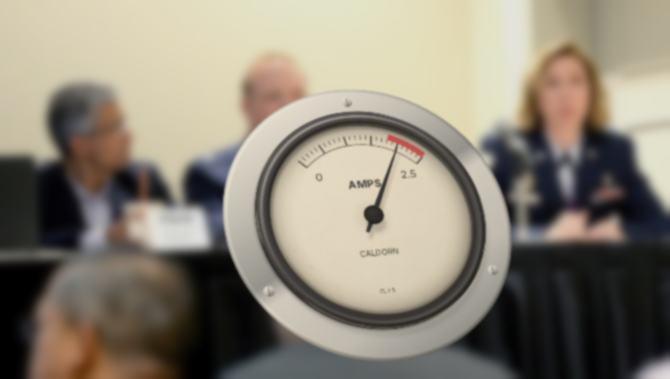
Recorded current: 2
